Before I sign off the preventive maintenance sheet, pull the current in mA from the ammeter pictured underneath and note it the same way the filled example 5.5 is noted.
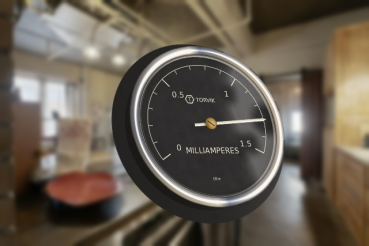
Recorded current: 1.3
